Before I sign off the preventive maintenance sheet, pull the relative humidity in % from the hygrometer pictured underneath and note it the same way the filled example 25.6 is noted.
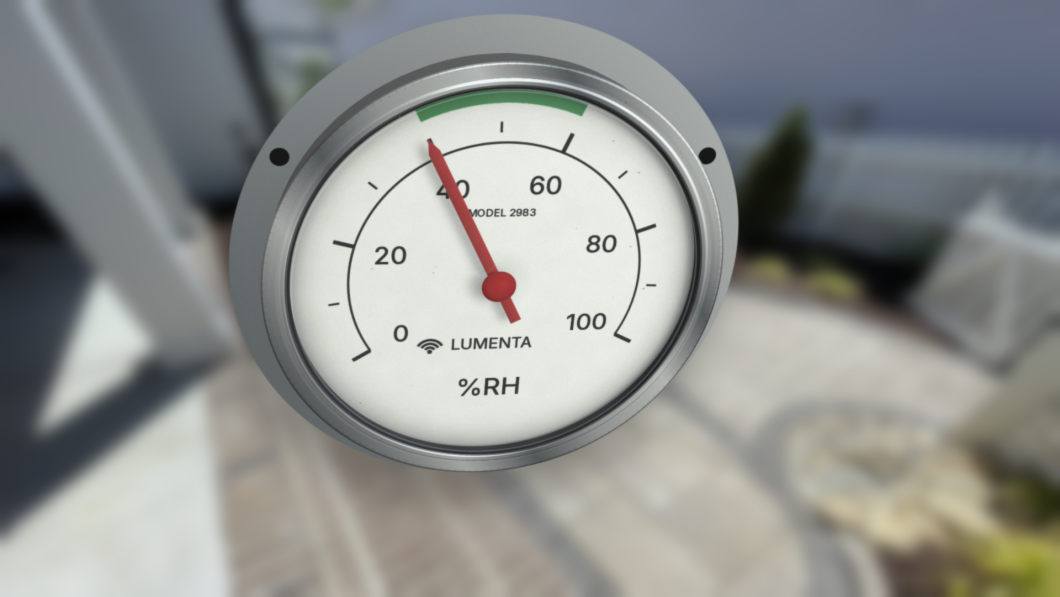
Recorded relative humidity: 40
